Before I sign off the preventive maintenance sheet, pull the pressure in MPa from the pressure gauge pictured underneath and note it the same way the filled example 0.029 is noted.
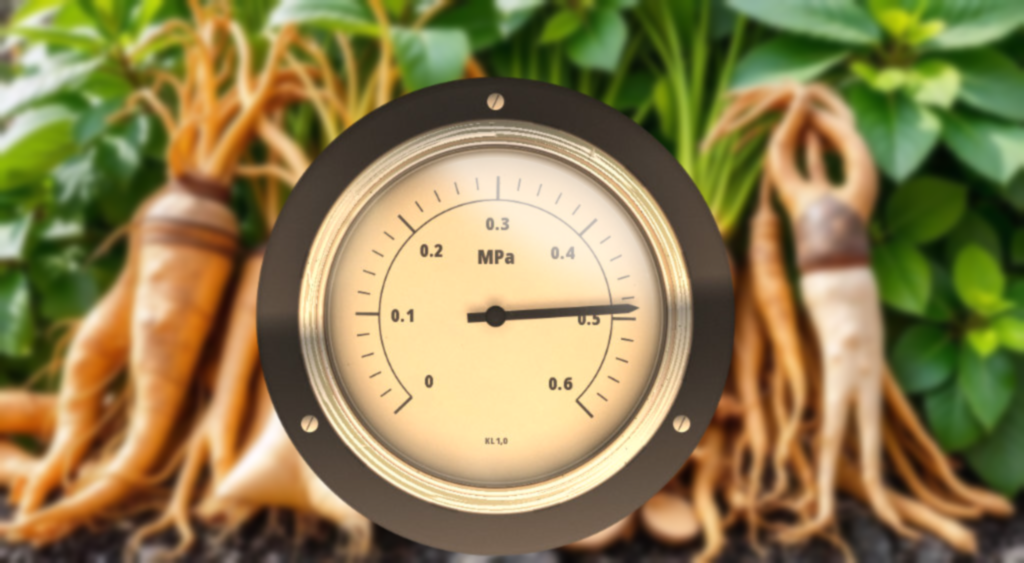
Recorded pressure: 0.49
